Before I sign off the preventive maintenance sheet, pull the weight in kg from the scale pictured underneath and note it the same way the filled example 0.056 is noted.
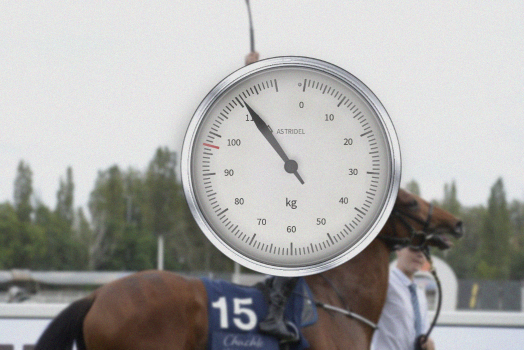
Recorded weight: 111
